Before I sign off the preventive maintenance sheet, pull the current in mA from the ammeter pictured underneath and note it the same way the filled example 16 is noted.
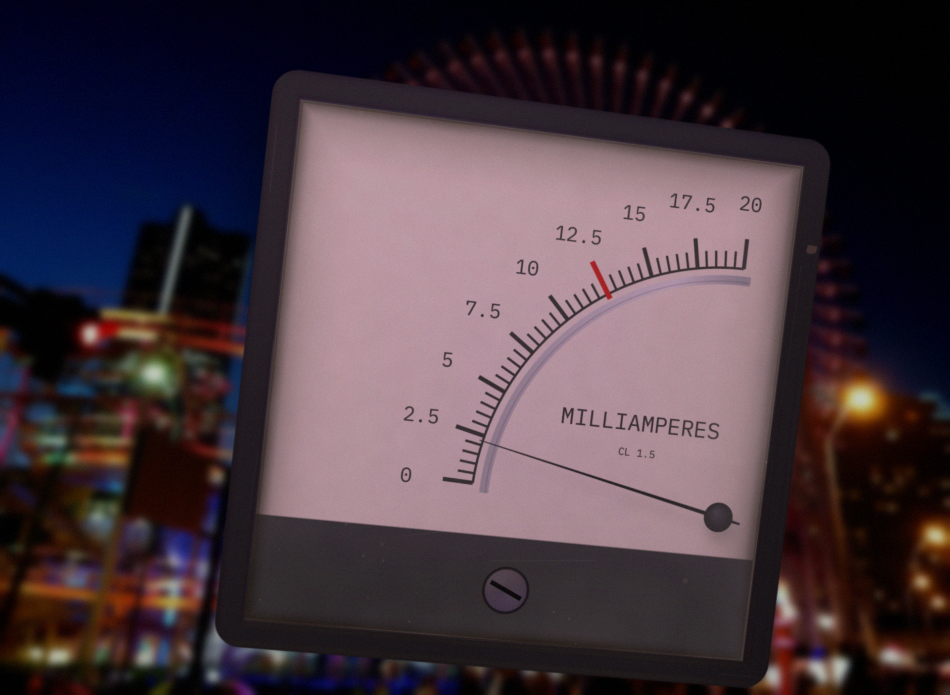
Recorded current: 2.25
